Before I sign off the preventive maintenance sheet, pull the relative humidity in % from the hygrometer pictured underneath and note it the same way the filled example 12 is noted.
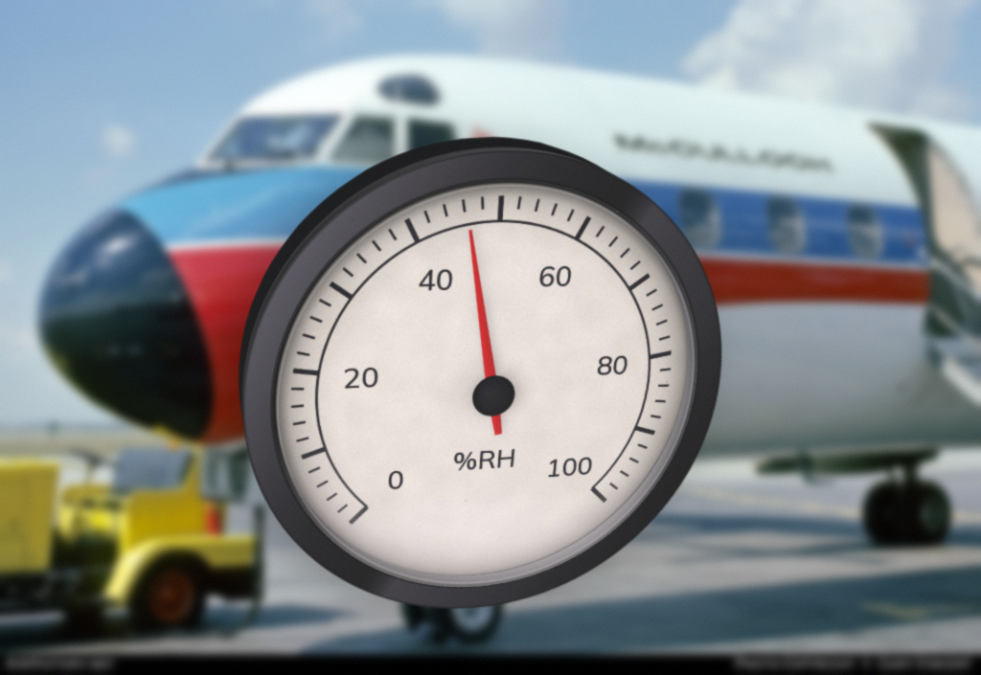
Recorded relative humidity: 46
